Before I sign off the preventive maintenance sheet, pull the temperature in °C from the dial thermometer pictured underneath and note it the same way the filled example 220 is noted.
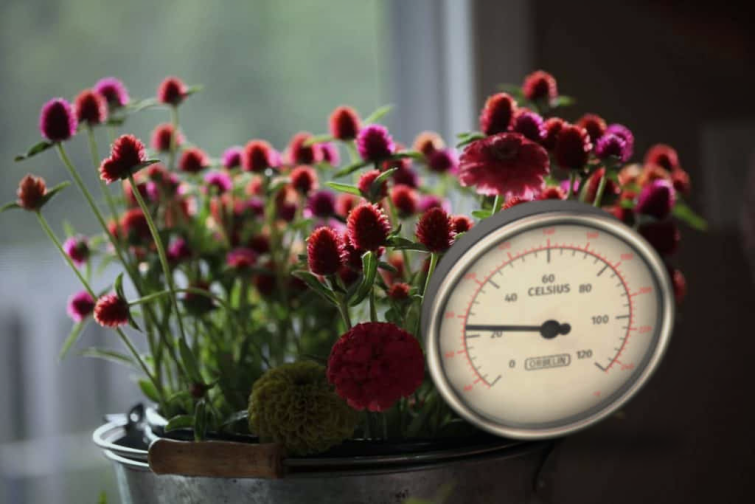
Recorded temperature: 24
